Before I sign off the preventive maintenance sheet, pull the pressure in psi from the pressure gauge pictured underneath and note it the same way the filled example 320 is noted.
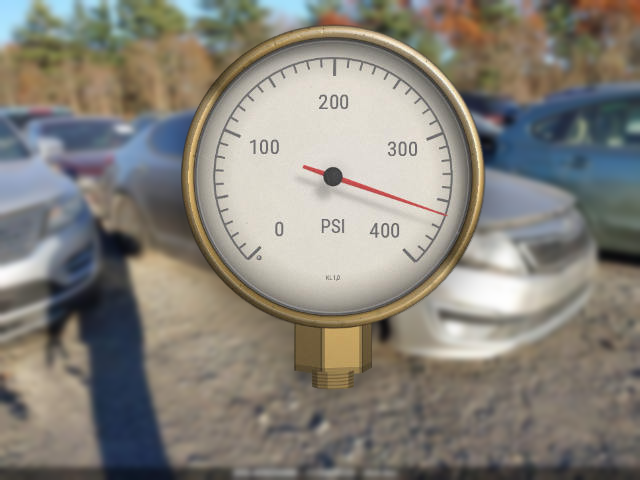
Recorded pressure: 360
